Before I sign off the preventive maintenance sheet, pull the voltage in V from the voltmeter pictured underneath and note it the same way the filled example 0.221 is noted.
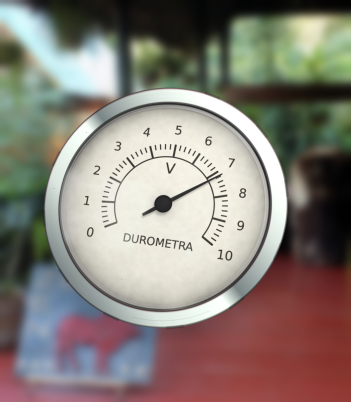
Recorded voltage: 7.2
